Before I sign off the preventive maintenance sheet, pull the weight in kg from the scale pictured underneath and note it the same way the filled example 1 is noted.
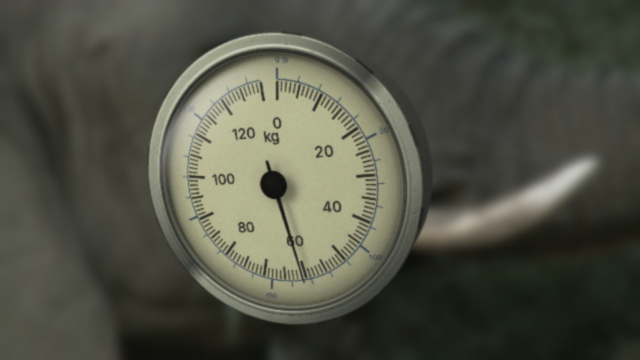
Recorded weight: 60
